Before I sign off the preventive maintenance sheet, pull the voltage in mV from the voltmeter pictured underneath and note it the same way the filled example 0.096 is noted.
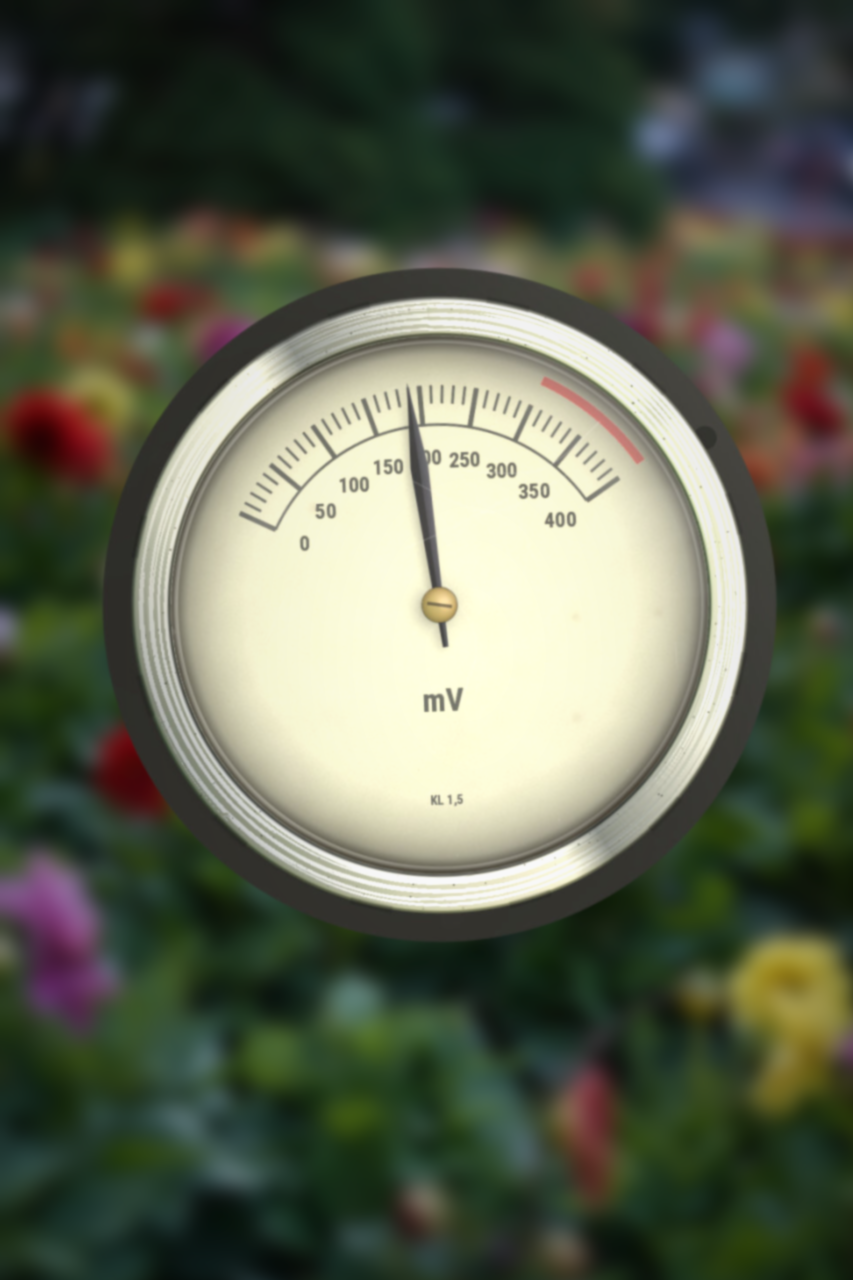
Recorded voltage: 190
